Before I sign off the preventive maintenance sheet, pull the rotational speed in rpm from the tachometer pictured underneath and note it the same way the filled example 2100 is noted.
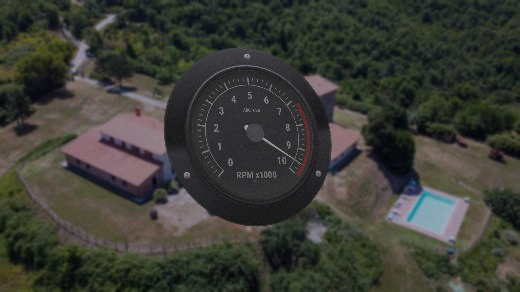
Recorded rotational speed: 9600
